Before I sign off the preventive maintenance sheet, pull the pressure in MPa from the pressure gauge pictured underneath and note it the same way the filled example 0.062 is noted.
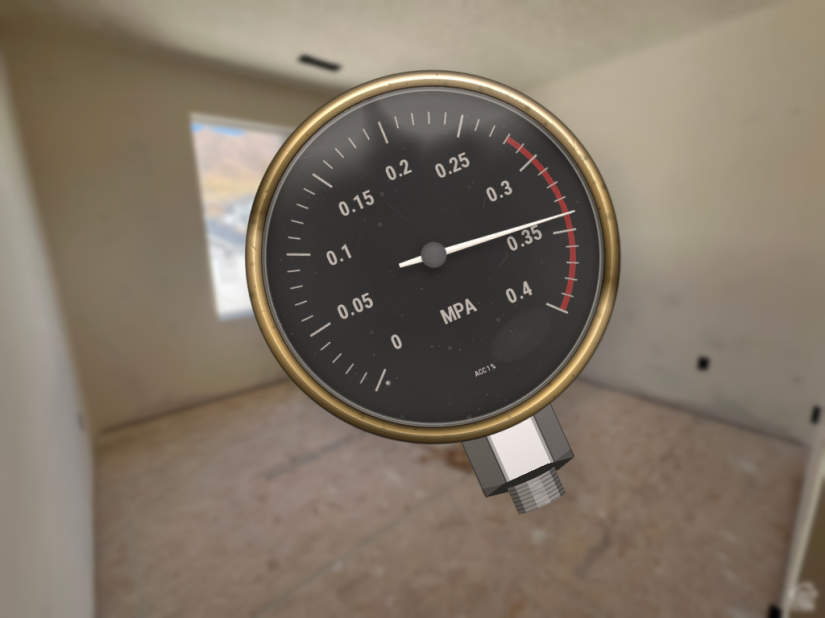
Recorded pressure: 0.34
